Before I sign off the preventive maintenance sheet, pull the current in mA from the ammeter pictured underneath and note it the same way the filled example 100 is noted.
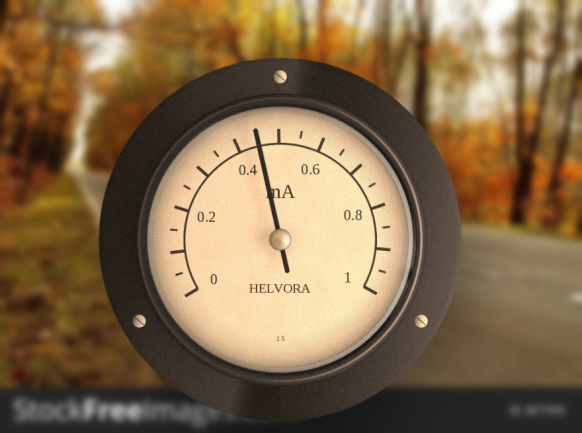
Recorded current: 0.45
